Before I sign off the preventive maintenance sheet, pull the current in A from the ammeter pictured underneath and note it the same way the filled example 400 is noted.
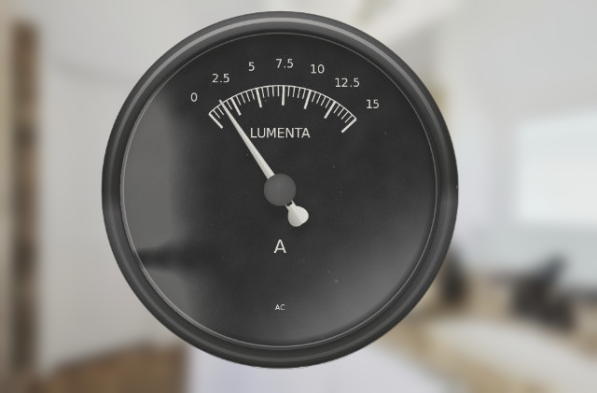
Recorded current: 1.5
